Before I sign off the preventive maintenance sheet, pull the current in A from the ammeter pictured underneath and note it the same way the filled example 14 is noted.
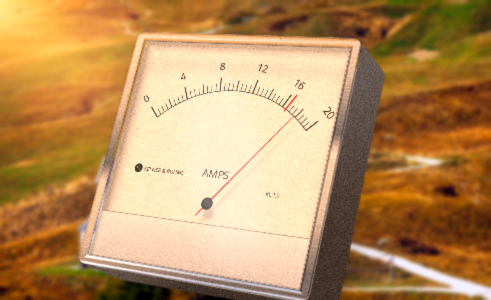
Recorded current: 18
